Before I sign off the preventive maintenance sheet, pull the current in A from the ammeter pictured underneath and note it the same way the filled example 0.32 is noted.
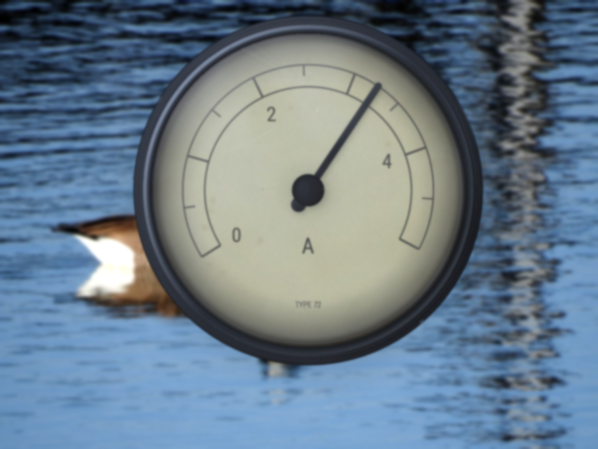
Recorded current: 3.25
